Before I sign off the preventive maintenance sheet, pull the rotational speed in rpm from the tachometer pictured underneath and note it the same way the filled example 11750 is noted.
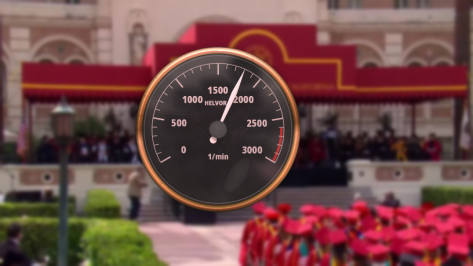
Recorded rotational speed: 1800
